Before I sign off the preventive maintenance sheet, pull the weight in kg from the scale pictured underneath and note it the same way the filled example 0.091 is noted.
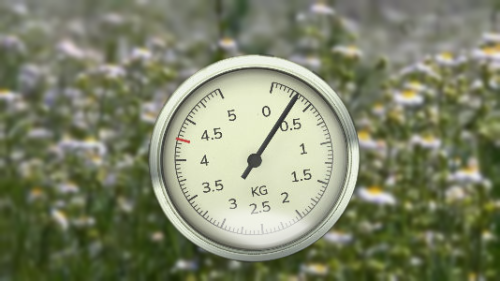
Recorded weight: 0.3
